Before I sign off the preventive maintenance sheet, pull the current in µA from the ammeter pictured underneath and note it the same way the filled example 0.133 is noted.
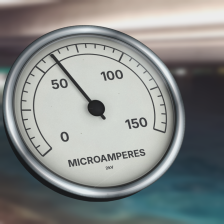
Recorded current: 60
